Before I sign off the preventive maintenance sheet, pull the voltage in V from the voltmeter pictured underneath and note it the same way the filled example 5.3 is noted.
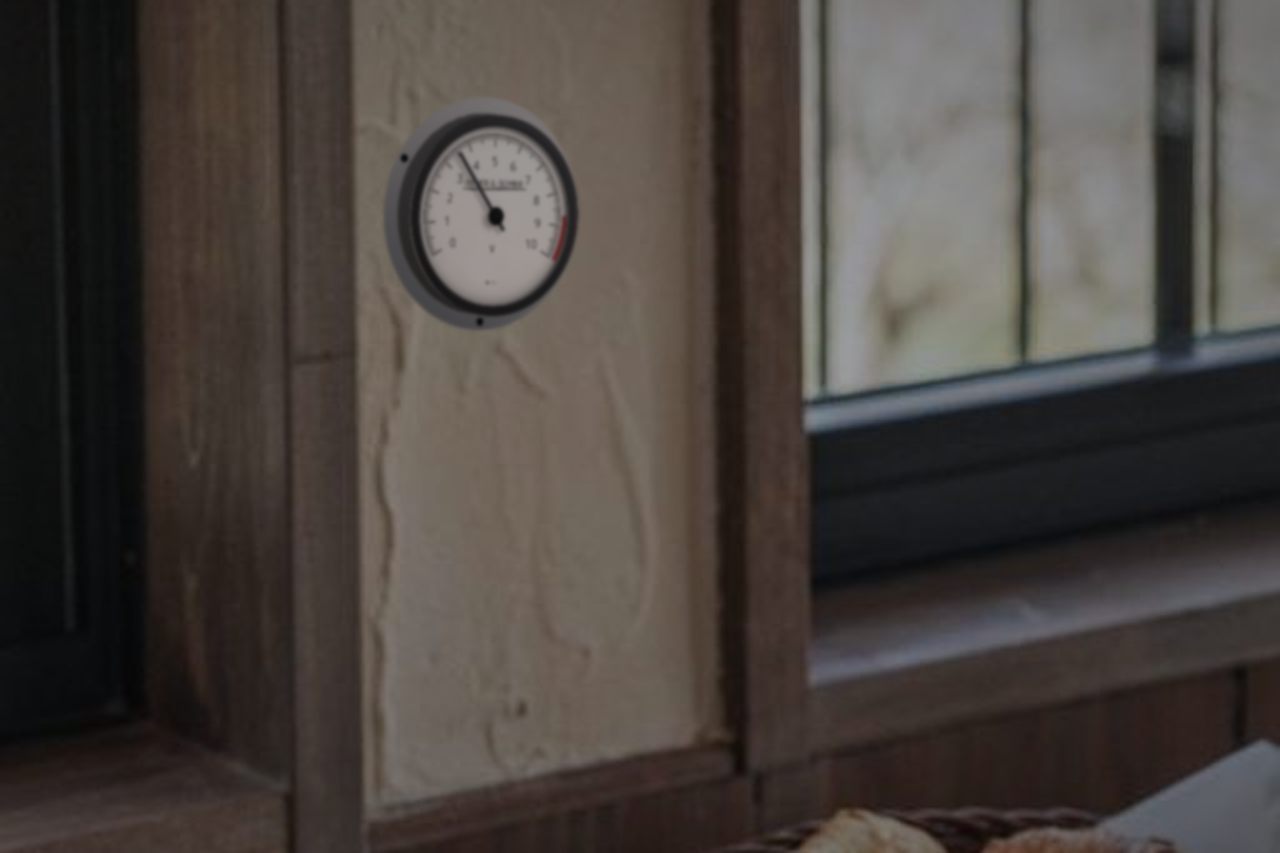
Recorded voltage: 3.5
